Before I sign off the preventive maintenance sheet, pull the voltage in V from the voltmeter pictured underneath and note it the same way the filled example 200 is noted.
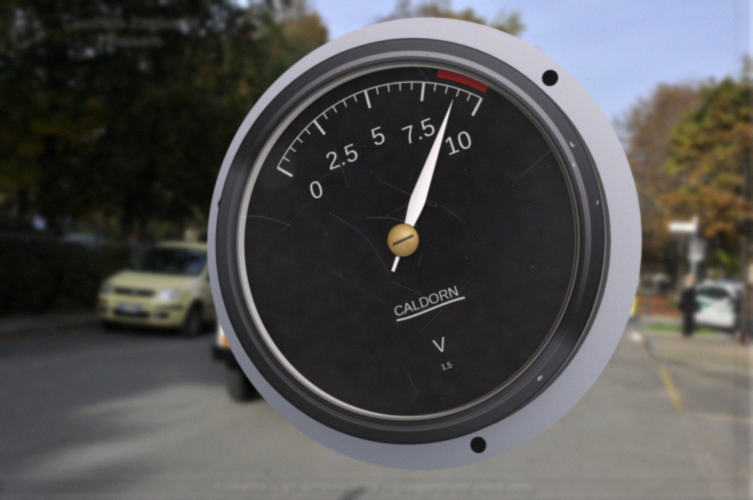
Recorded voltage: 9
